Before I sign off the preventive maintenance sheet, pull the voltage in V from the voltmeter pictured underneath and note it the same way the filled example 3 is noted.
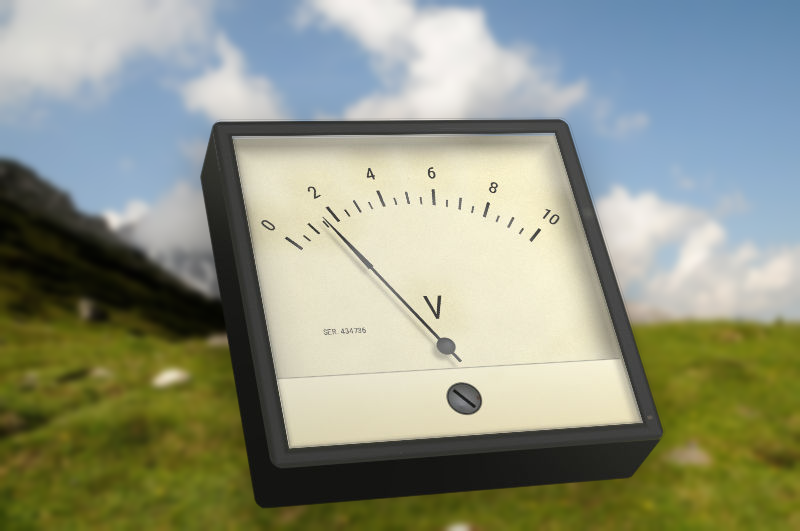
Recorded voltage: 1.5
